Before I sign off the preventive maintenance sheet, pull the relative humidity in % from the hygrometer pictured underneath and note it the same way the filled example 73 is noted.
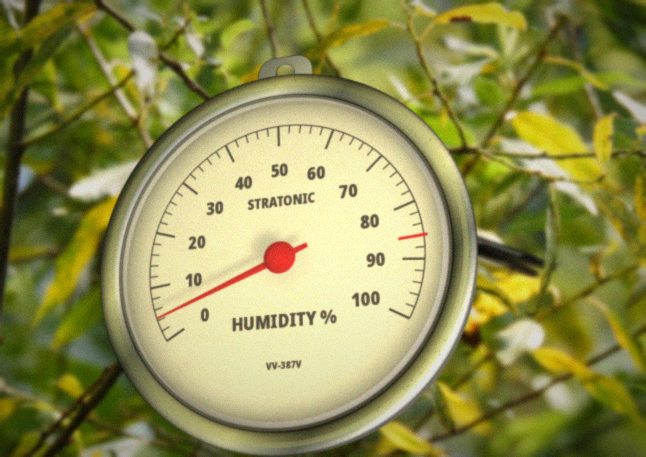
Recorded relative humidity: 4
